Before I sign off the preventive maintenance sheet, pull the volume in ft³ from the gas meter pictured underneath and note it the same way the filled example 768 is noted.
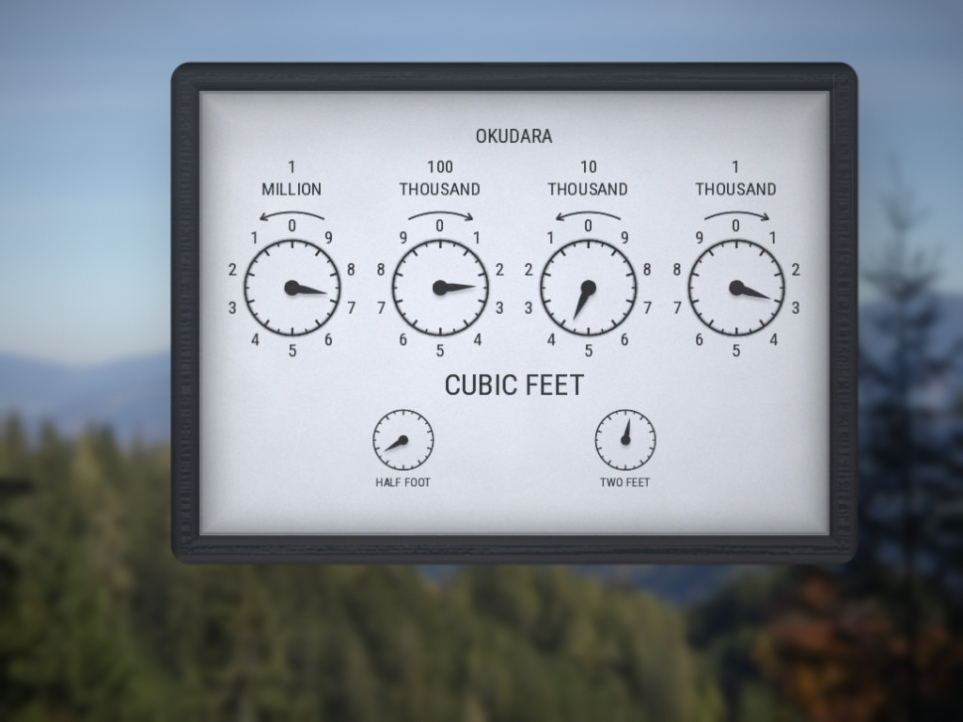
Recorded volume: 724300
